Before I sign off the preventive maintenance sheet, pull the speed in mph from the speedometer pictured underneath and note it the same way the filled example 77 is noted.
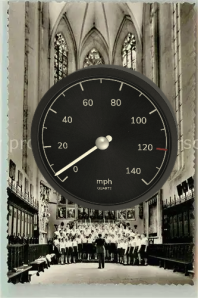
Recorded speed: 5
